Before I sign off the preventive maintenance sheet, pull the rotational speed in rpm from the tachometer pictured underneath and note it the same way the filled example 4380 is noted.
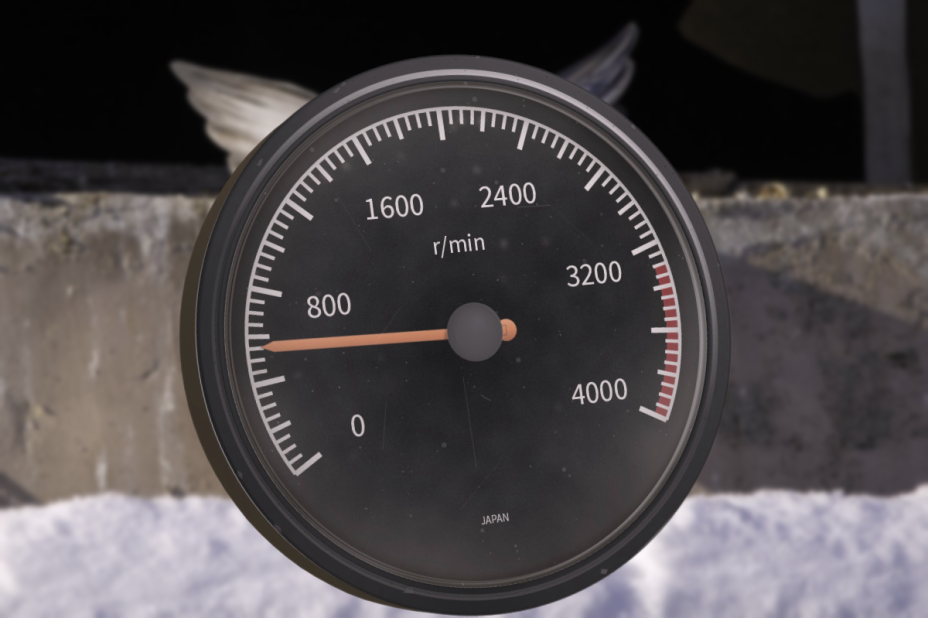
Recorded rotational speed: 550
